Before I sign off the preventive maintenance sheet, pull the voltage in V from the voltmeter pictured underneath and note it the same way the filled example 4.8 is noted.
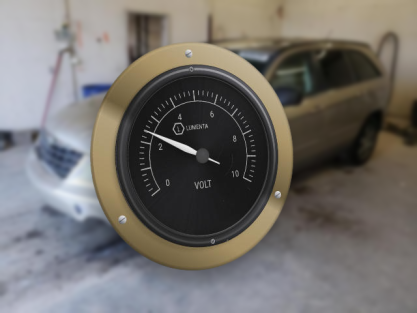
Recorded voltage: 2.4
